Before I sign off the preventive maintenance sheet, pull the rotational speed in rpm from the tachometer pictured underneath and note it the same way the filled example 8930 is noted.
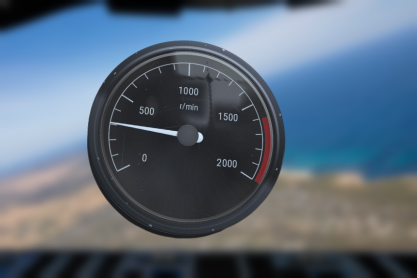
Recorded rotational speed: 300
